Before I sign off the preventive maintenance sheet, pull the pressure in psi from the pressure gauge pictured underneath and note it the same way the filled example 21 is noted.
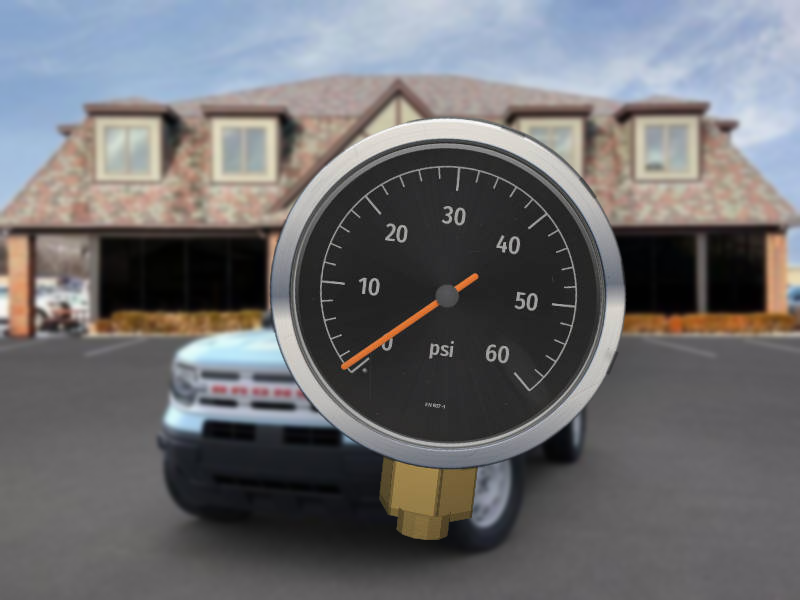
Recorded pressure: 1
